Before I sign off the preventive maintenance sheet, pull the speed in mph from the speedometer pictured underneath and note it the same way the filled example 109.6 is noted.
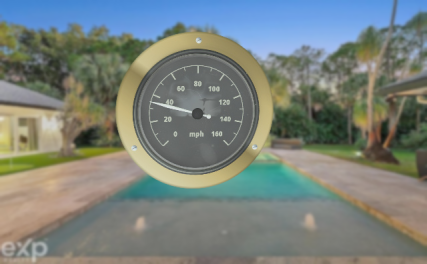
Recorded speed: 35
